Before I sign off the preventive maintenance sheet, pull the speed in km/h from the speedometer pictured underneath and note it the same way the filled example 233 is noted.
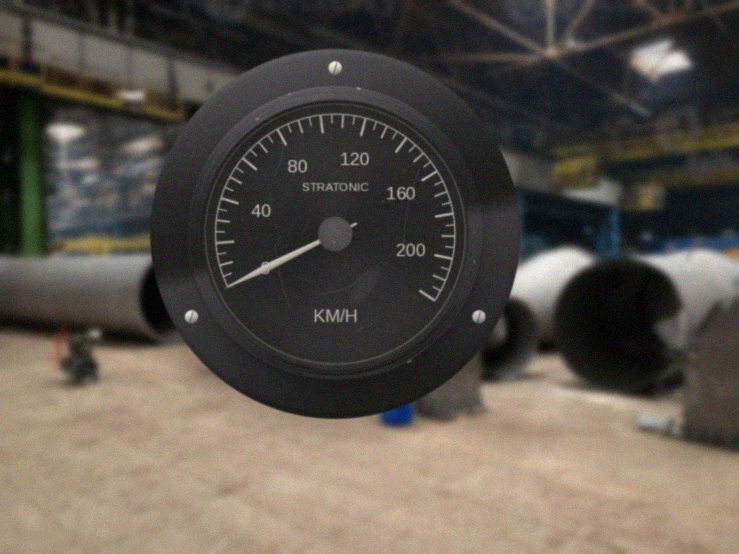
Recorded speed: 0
